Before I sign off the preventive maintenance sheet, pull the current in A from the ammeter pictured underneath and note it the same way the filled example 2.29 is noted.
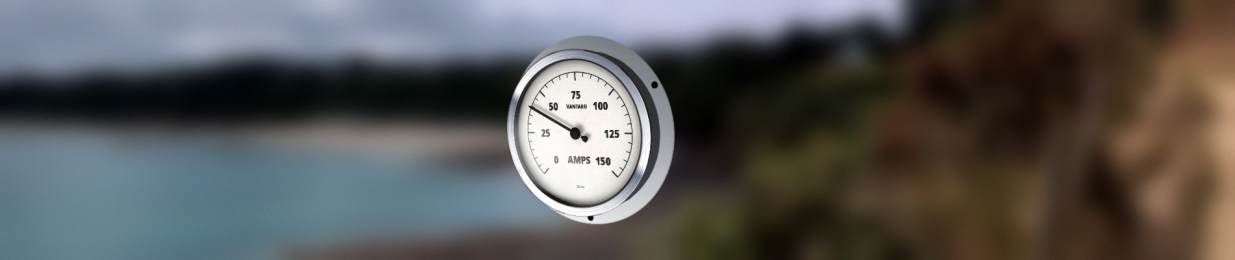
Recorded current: 40
